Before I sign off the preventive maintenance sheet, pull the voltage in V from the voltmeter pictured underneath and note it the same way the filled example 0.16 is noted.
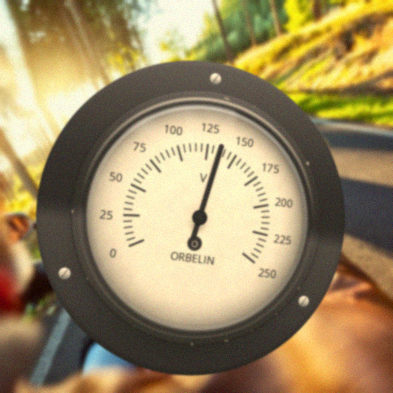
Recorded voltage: 135
